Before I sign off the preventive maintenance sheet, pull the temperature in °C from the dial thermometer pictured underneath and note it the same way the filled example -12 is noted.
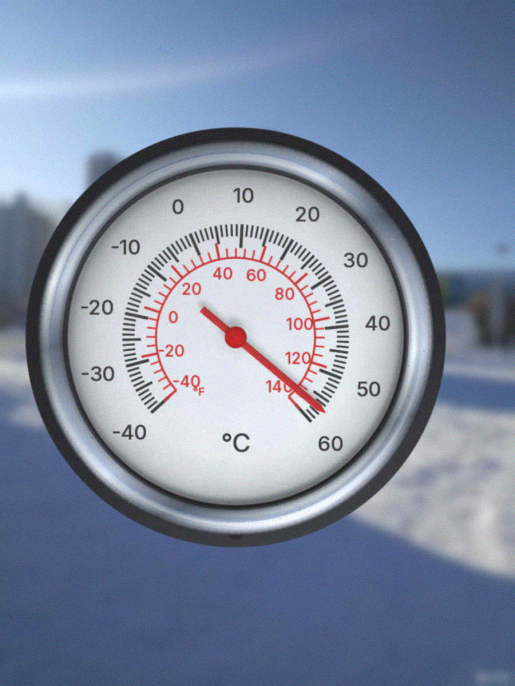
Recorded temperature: 57
